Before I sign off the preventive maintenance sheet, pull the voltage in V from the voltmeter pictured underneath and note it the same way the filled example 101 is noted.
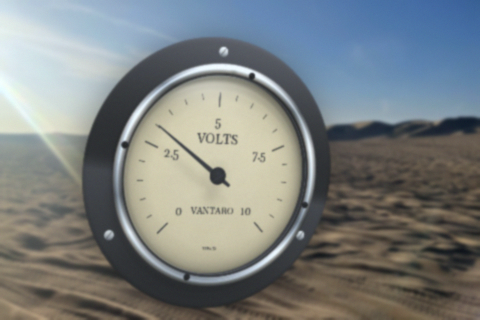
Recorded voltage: 3
